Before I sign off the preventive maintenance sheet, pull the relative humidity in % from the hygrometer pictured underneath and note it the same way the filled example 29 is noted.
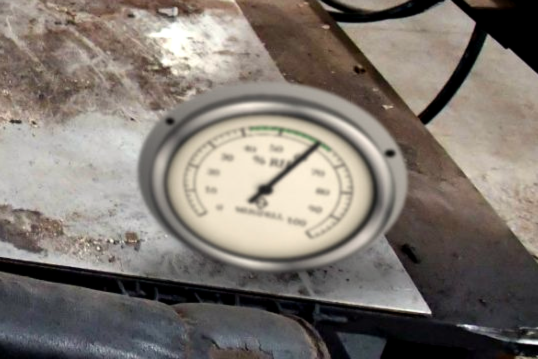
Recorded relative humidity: 60
